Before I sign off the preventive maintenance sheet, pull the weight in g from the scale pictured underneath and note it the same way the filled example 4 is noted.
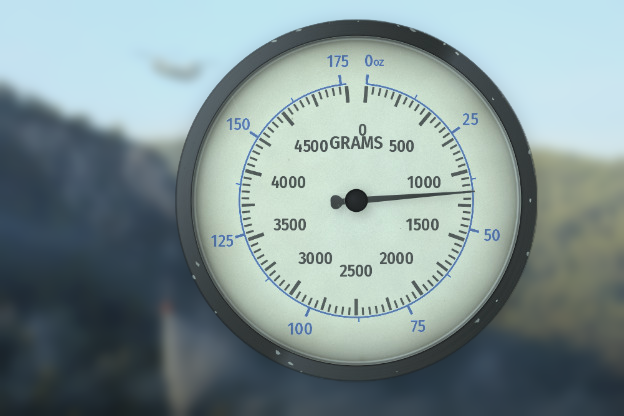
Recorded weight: 1150
